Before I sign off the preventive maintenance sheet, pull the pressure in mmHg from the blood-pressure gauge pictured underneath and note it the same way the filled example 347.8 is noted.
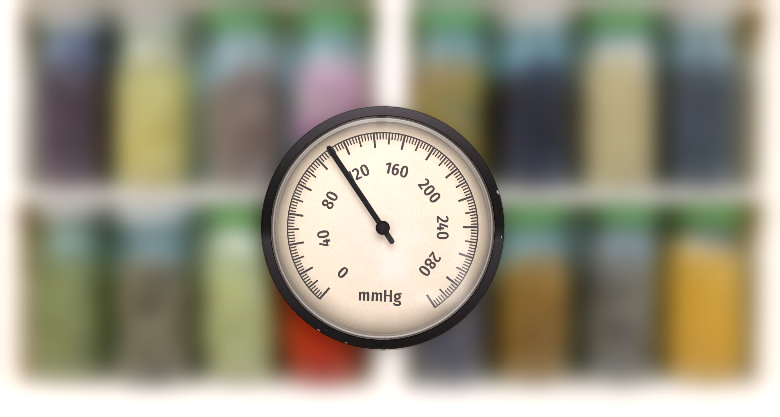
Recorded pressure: 110
